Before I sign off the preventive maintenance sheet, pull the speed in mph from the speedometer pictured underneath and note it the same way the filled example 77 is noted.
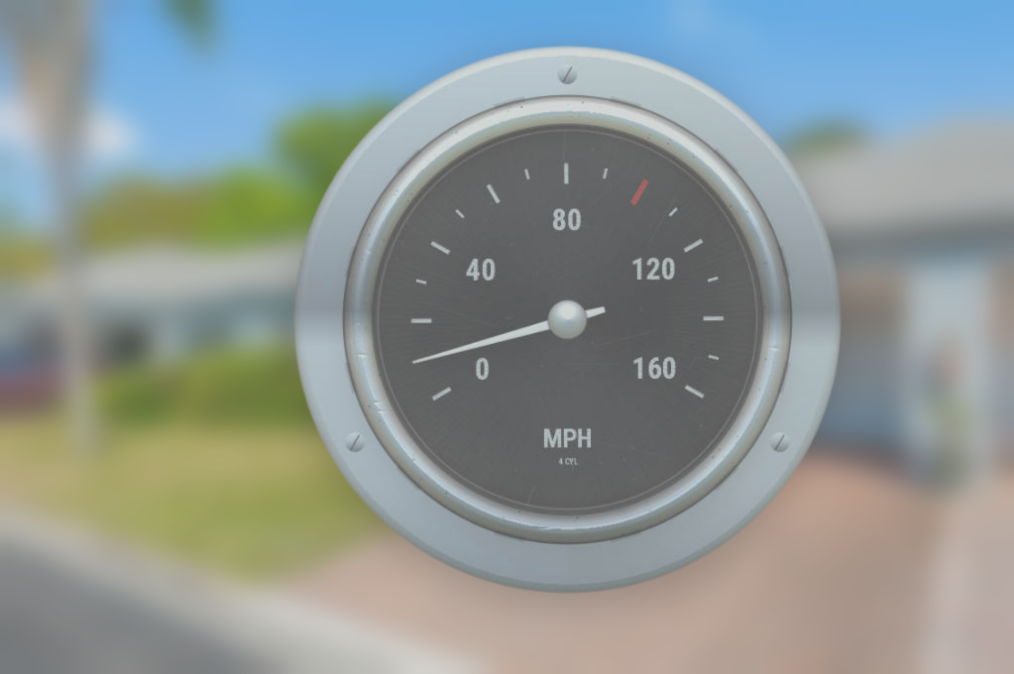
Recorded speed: 10
